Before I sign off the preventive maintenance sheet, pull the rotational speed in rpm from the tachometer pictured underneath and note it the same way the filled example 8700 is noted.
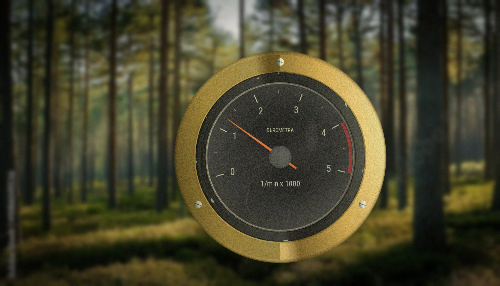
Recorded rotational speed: 1250
